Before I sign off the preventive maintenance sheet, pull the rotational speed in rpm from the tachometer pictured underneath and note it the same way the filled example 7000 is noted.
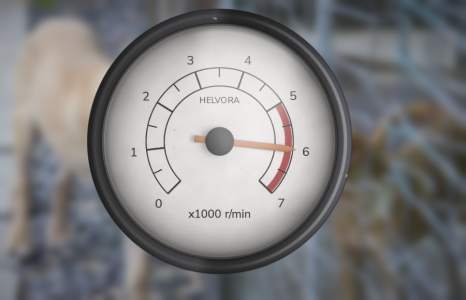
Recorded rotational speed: 6000
